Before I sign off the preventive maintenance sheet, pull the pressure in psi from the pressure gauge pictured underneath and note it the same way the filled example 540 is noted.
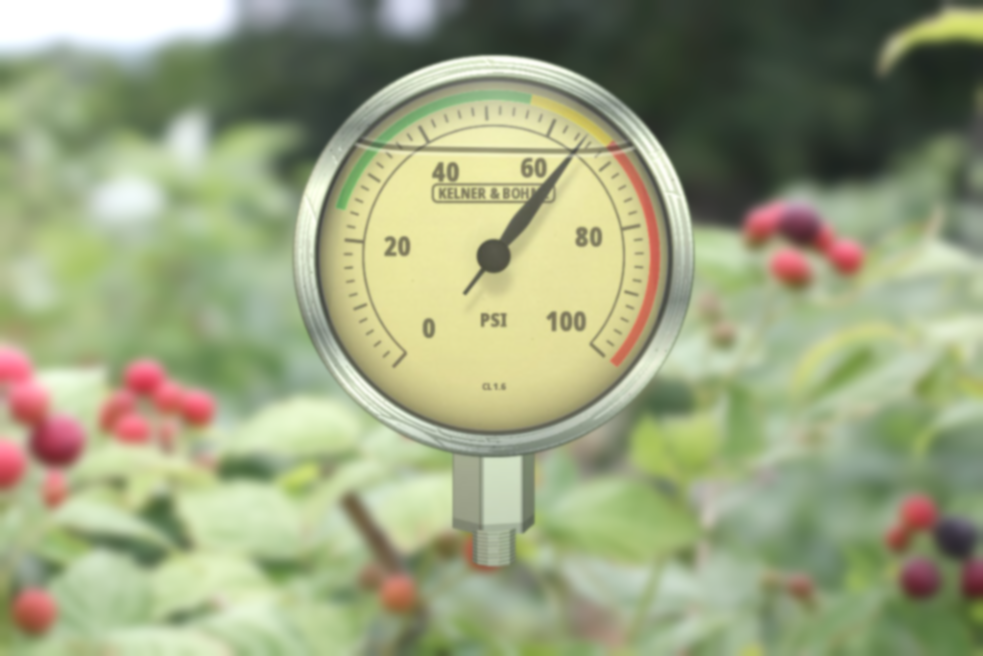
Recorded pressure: 65
